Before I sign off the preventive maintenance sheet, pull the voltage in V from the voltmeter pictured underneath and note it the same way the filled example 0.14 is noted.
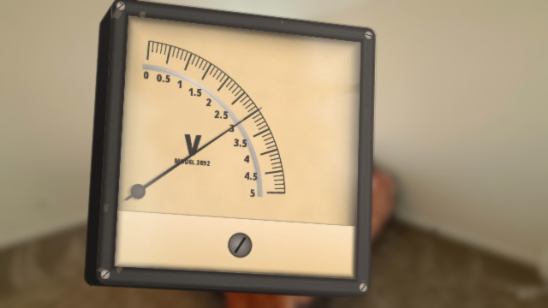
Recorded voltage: 3
